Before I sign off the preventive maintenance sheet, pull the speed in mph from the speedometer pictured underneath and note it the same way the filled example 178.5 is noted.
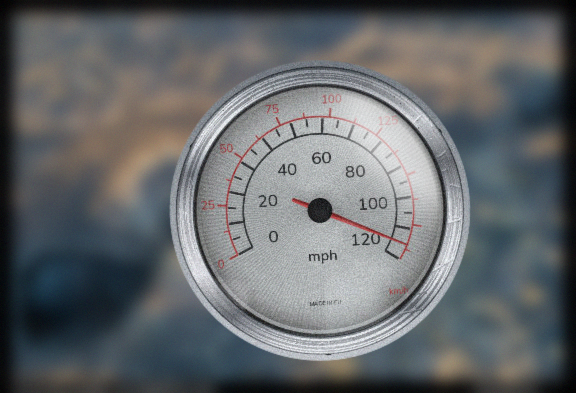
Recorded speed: 115
